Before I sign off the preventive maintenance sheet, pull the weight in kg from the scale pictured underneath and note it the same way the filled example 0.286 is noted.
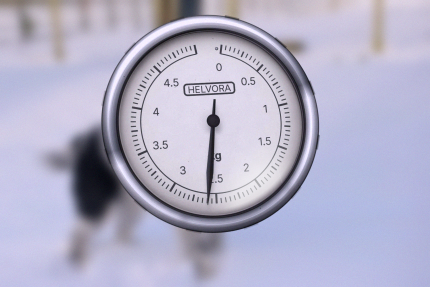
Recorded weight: 2.6
